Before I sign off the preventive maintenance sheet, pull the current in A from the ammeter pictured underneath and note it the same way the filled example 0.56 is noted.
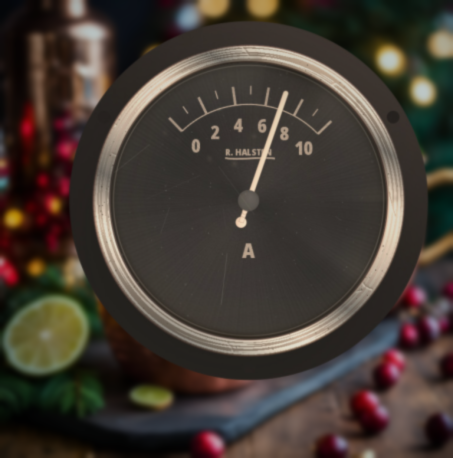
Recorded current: 7
